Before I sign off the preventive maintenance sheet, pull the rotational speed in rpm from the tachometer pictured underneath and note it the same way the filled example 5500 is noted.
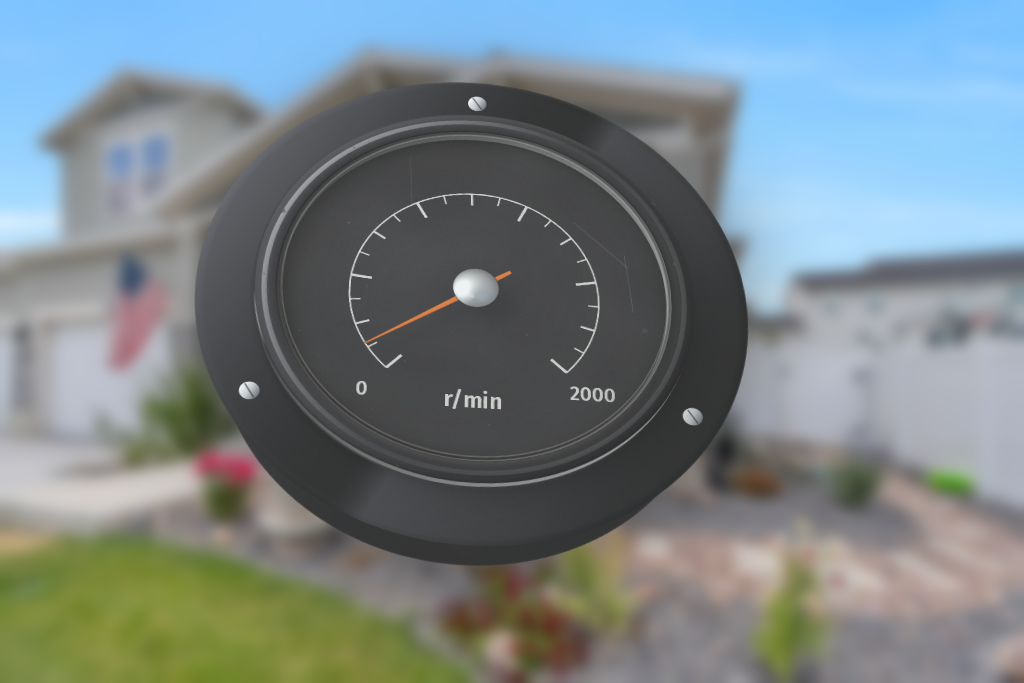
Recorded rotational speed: 100
